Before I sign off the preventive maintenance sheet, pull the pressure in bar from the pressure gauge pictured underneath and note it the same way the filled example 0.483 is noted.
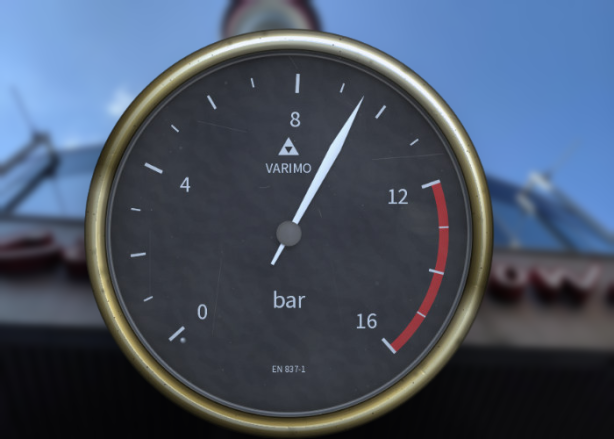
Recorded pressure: 9.5
